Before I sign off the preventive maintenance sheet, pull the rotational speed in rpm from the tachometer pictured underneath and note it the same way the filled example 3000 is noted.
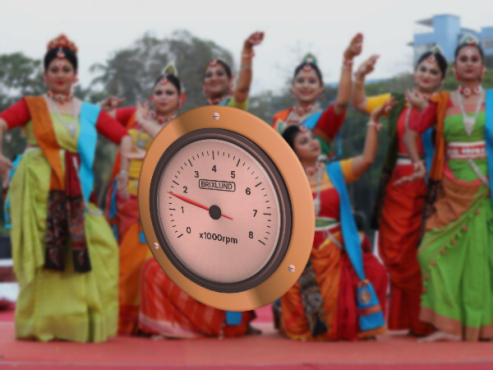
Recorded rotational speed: 1600
